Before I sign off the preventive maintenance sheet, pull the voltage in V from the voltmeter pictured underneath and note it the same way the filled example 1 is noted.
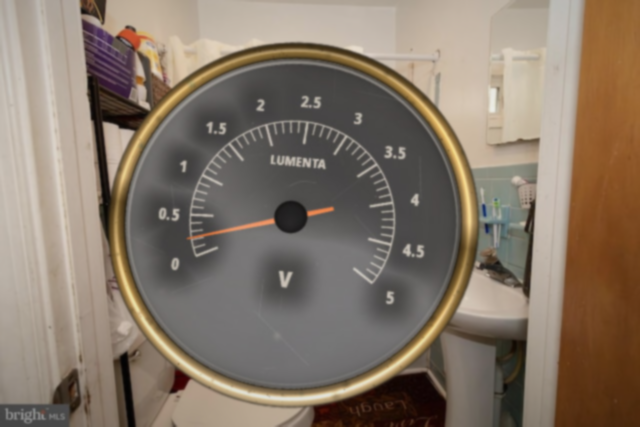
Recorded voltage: 0.2
